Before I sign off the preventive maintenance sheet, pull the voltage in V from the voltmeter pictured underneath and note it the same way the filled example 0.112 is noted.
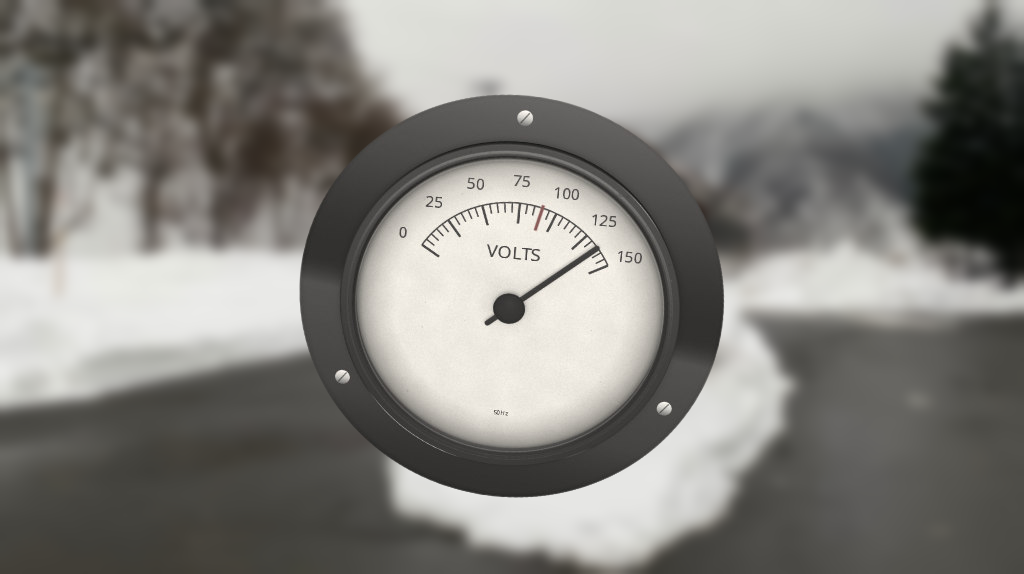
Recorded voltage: 135
